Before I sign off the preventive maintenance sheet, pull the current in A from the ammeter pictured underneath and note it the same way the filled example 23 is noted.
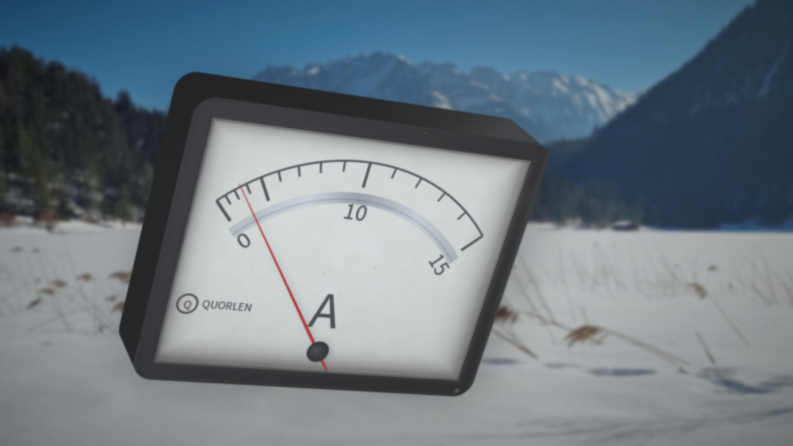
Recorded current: 3.5
